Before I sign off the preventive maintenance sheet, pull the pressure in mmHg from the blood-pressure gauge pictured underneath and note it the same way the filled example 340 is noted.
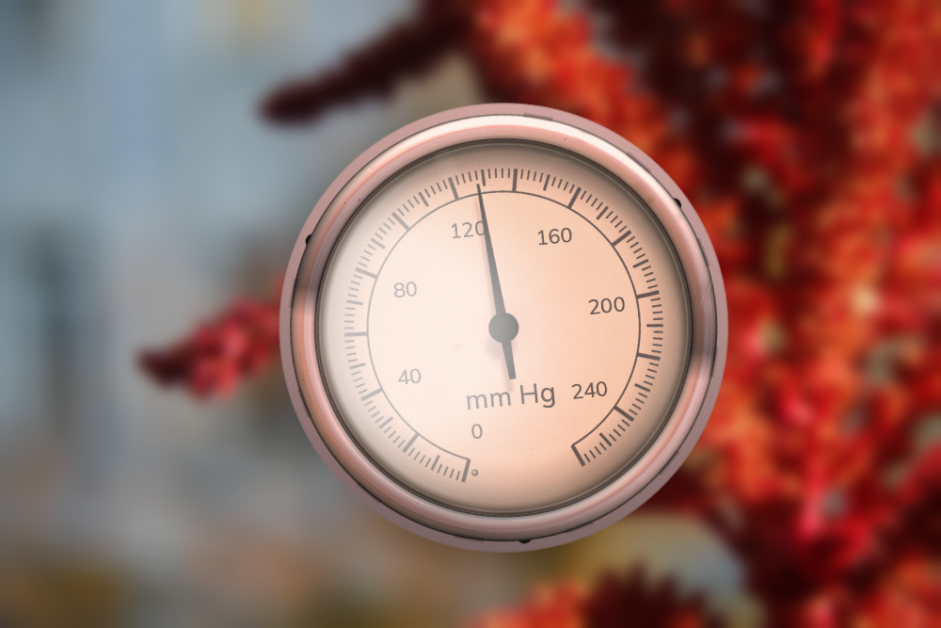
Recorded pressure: 128
